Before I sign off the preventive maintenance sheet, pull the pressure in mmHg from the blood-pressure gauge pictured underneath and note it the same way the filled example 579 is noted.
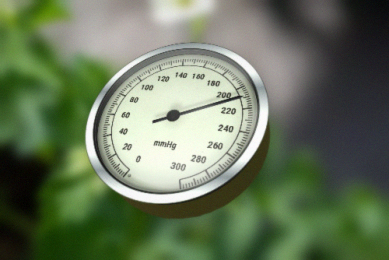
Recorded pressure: 210
